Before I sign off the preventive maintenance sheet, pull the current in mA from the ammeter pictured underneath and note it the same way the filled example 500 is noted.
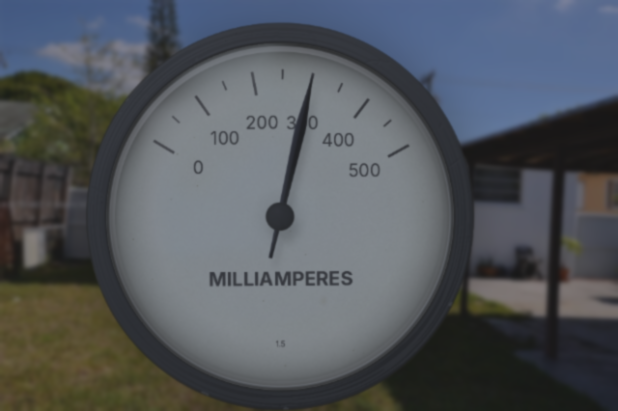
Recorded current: 300
